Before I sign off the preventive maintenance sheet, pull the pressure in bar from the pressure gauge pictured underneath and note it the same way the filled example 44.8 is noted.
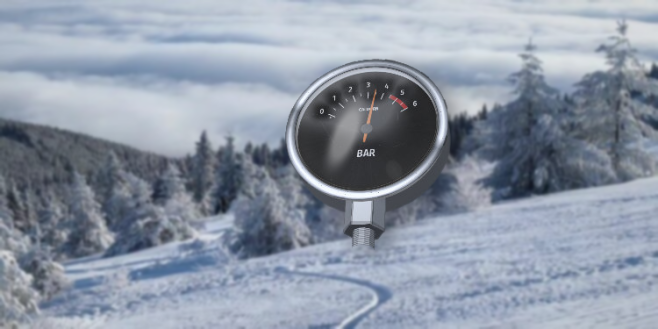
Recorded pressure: 3.5
